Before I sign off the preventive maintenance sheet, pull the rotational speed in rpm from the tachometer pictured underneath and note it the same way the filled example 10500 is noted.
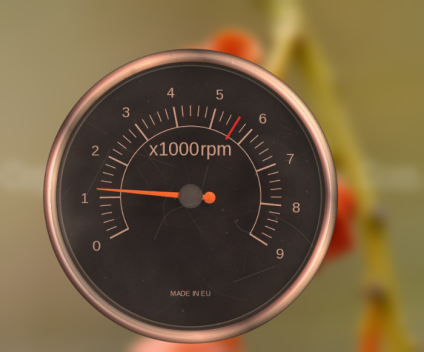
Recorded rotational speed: 1200
